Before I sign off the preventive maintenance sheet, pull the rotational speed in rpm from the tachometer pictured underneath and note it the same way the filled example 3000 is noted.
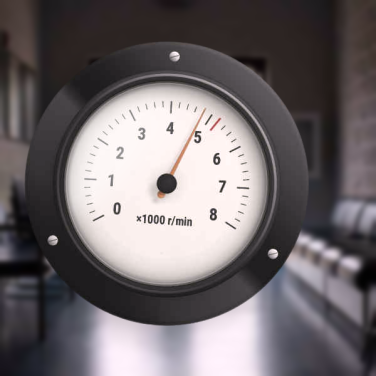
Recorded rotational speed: 4800
